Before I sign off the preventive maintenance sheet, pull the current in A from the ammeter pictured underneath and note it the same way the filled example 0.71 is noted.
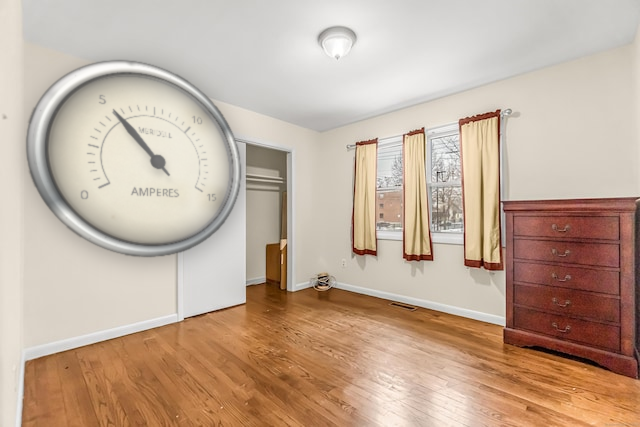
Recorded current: 5
